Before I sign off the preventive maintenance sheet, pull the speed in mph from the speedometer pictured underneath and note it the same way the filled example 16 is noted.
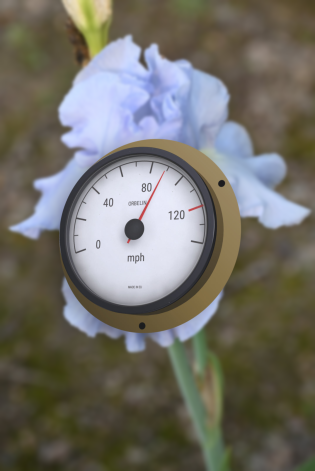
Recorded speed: 90
